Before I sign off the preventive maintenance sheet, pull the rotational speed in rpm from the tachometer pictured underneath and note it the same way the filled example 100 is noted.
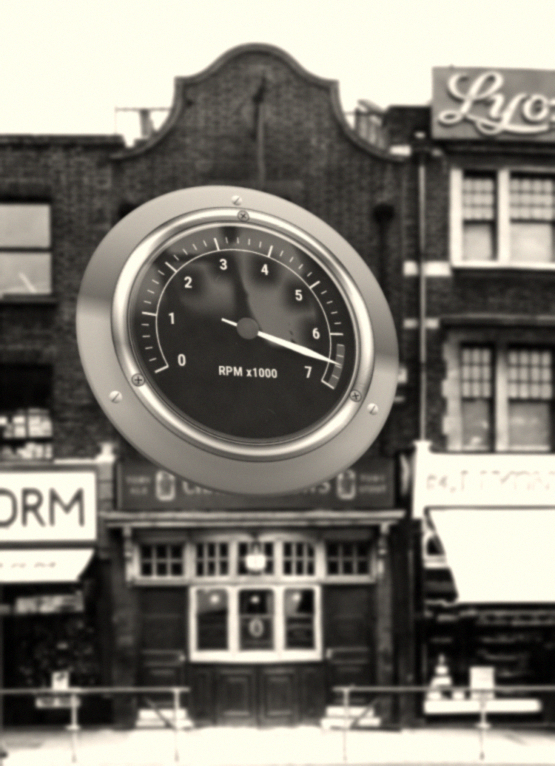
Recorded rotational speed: 6600
